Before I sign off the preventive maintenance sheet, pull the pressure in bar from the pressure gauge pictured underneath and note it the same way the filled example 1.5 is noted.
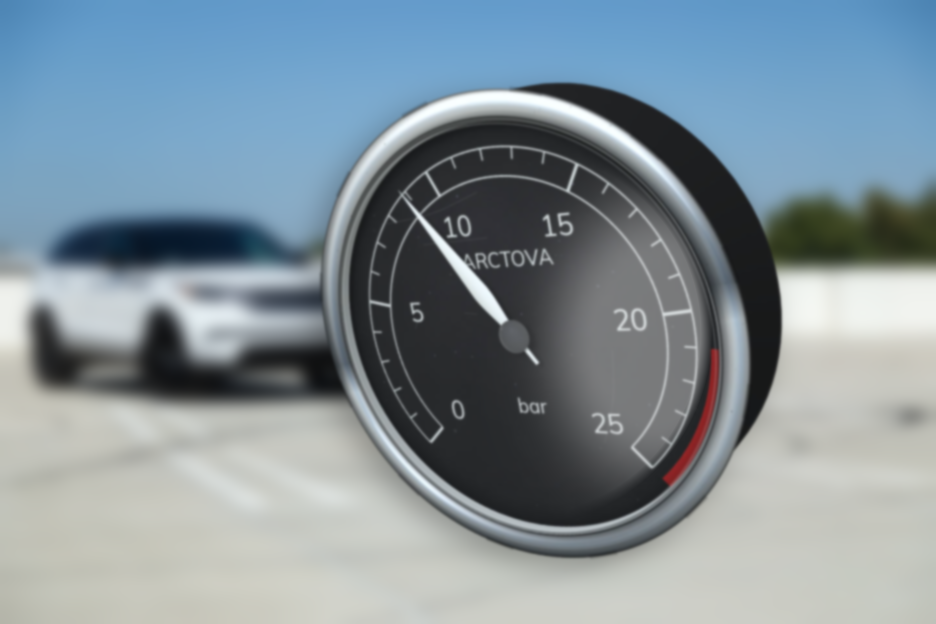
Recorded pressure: 9
